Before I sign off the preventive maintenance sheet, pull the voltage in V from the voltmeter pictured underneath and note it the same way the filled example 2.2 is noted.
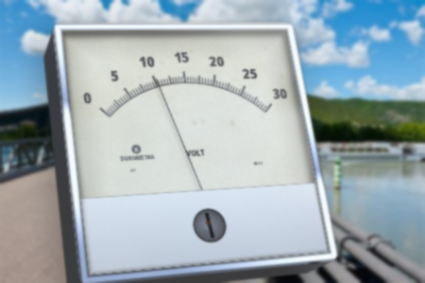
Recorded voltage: 10
